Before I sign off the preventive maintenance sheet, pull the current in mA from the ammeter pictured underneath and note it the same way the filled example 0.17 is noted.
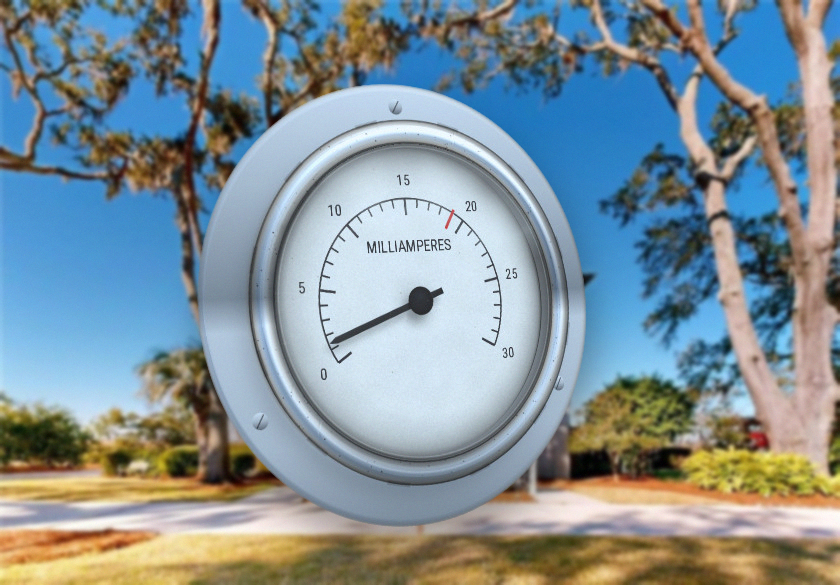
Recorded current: 1.5
